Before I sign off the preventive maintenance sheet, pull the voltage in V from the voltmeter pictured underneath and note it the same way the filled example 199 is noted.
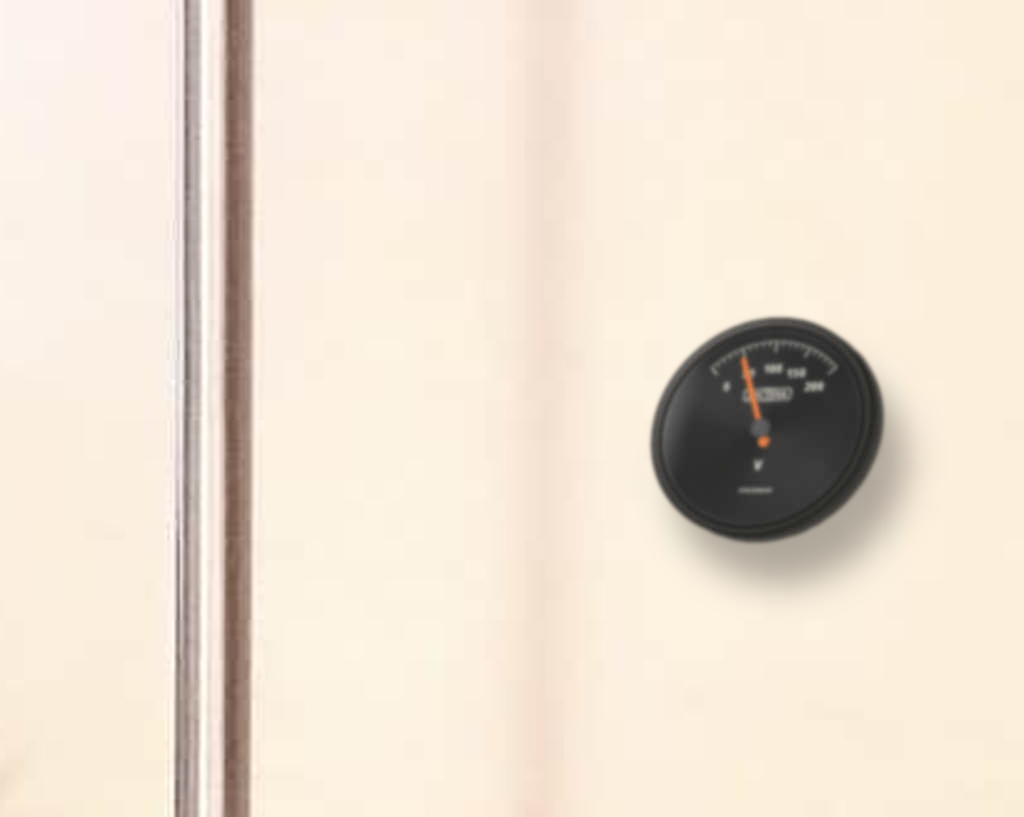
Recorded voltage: 50
